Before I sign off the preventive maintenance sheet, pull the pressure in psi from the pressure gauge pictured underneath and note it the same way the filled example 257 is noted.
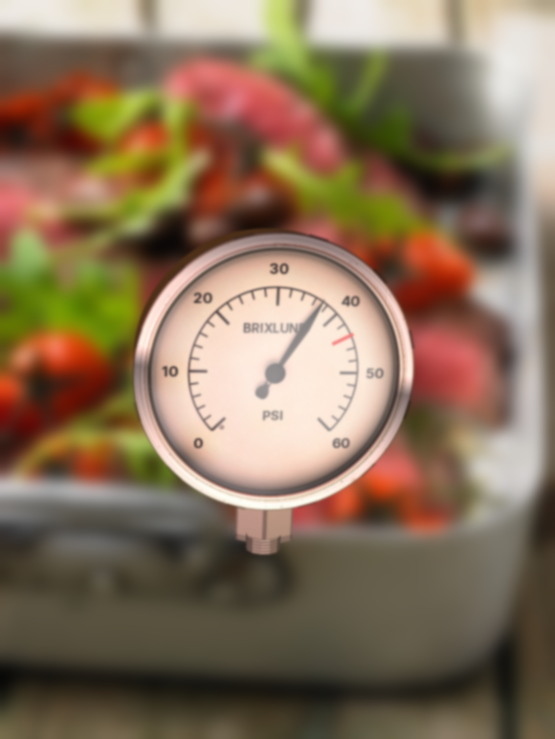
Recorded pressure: 37
